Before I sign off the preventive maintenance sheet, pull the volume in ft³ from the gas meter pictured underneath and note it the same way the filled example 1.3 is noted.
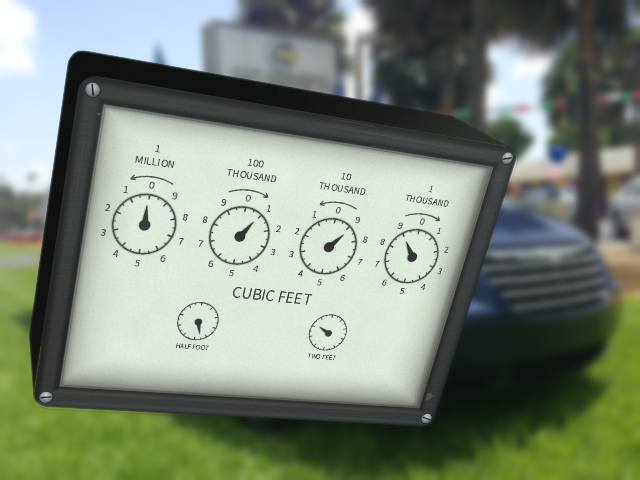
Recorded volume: 8900
